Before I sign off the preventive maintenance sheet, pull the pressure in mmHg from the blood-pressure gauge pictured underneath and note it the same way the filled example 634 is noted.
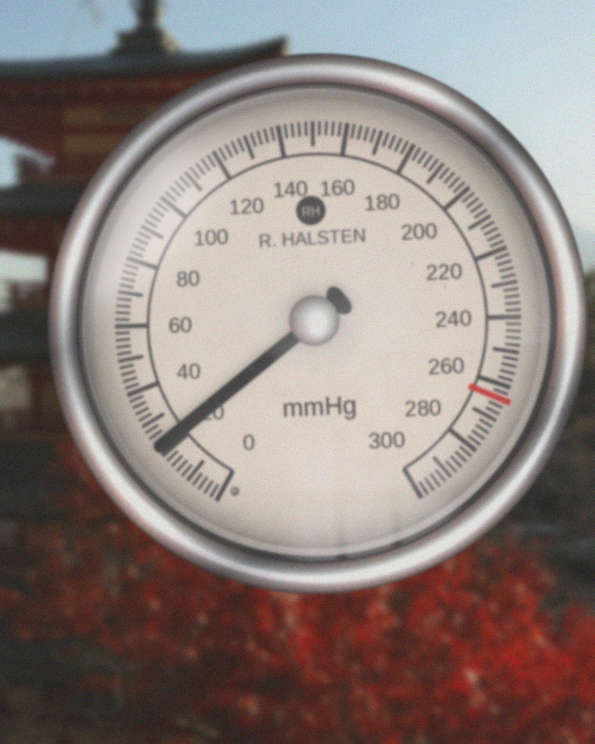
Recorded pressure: 22
